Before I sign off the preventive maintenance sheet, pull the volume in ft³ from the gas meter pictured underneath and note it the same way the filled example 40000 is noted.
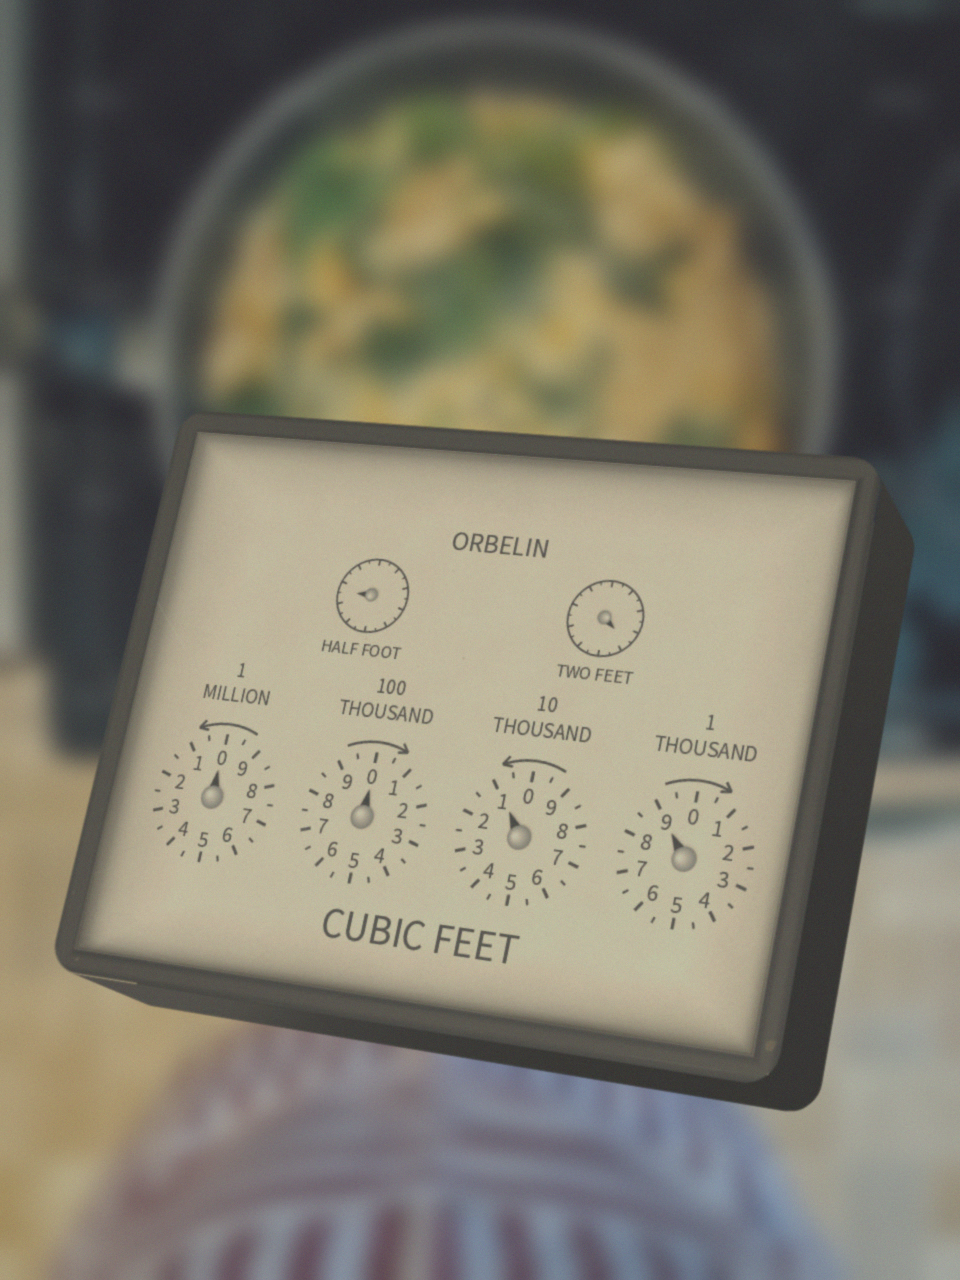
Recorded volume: 900
